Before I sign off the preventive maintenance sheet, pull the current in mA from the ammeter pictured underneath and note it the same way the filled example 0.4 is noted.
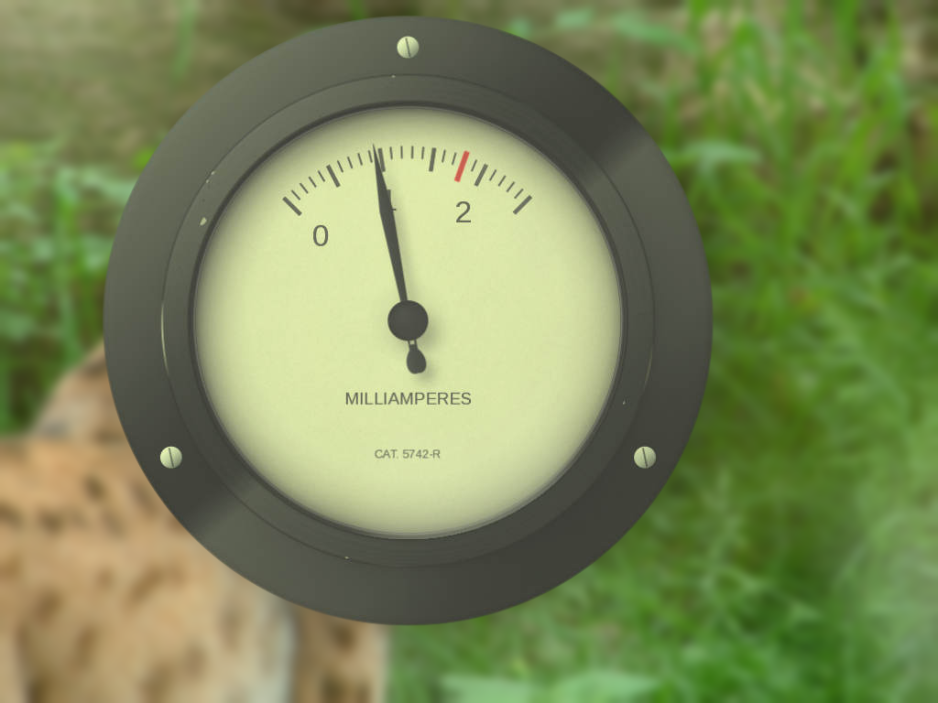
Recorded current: 0.95
